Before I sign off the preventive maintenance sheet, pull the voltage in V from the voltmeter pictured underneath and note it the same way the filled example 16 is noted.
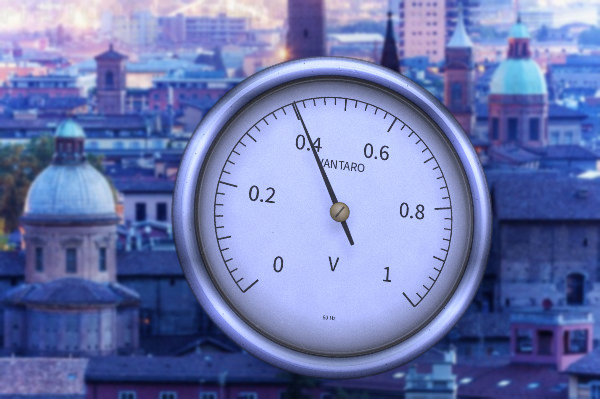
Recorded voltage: 0.4
